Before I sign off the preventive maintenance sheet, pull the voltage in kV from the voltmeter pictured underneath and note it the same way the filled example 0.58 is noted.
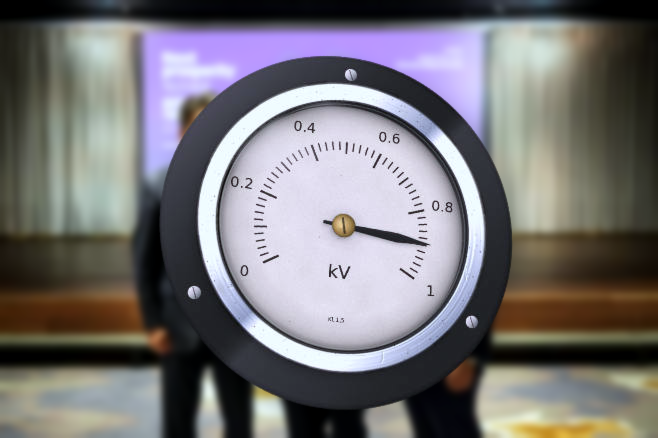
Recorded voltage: 0.9
